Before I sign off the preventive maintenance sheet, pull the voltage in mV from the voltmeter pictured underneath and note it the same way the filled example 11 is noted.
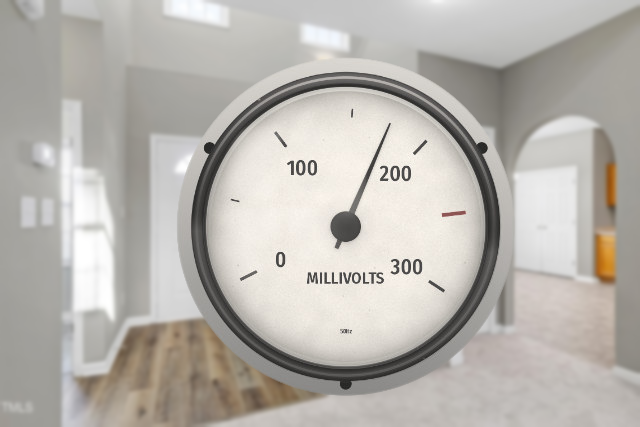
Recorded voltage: 175
